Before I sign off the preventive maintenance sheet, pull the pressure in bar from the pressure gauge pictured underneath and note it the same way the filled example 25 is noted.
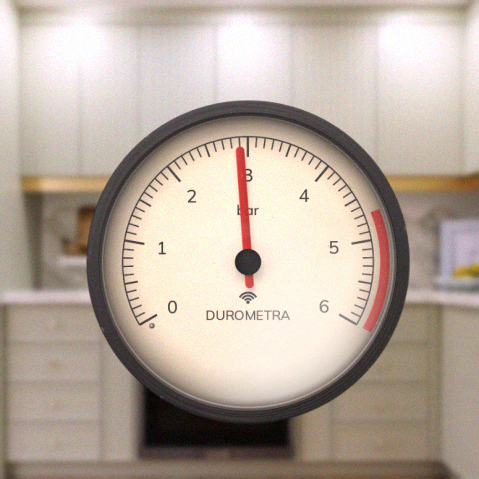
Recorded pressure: 2.9
